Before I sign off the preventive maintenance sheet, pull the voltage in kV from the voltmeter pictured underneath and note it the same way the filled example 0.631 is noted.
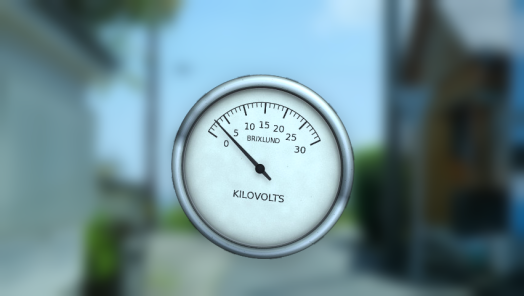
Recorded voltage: 3
